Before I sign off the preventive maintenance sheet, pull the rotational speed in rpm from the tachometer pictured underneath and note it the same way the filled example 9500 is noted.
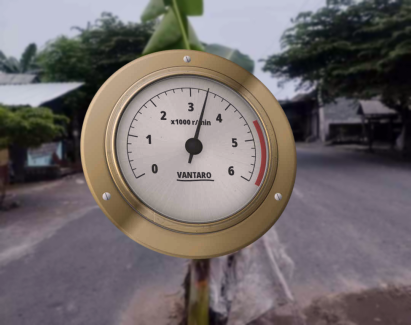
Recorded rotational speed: 3400
